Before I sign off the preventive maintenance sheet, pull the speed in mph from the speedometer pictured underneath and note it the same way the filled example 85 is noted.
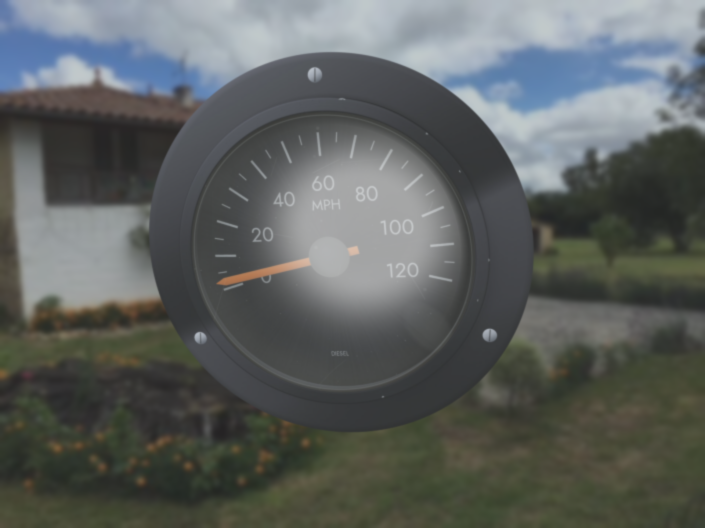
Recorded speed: 2.5
